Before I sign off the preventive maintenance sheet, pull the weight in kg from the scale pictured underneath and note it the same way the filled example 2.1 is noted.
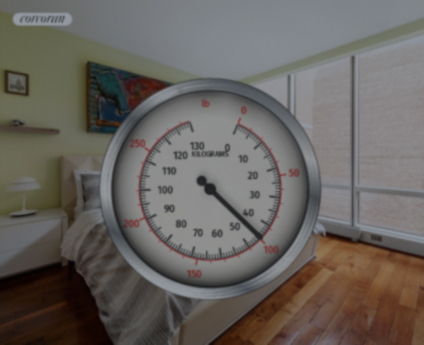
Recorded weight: 45
